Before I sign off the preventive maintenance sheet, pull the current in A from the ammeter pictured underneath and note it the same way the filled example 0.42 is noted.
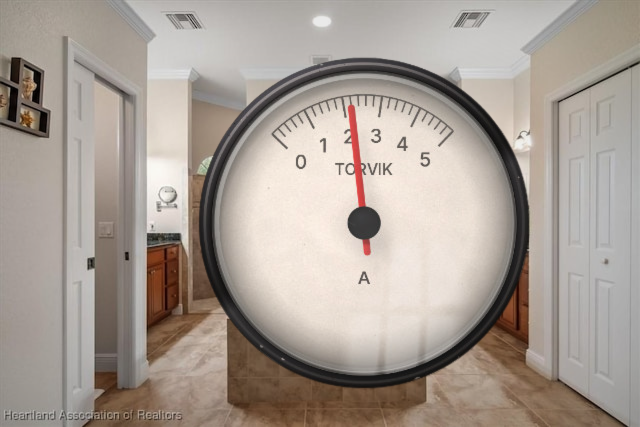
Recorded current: 2.2
